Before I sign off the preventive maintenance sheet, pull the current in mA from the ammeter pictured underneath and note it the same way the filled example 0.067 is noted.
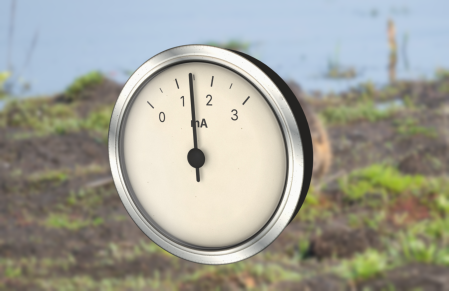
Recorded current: 1.5
